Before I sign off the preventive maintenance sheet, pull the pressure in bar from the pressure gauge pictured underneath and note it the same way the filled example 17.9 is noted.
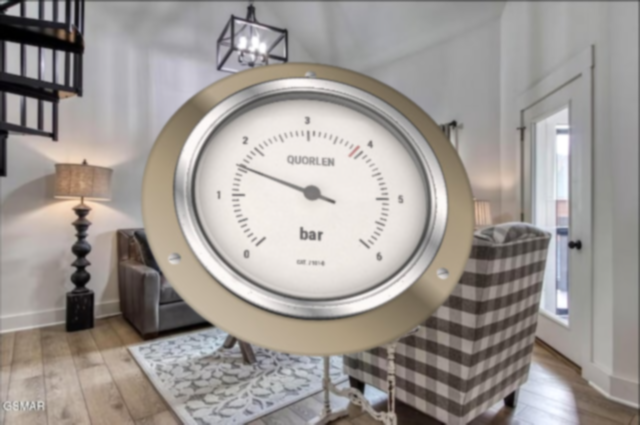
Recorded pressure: 1.5
